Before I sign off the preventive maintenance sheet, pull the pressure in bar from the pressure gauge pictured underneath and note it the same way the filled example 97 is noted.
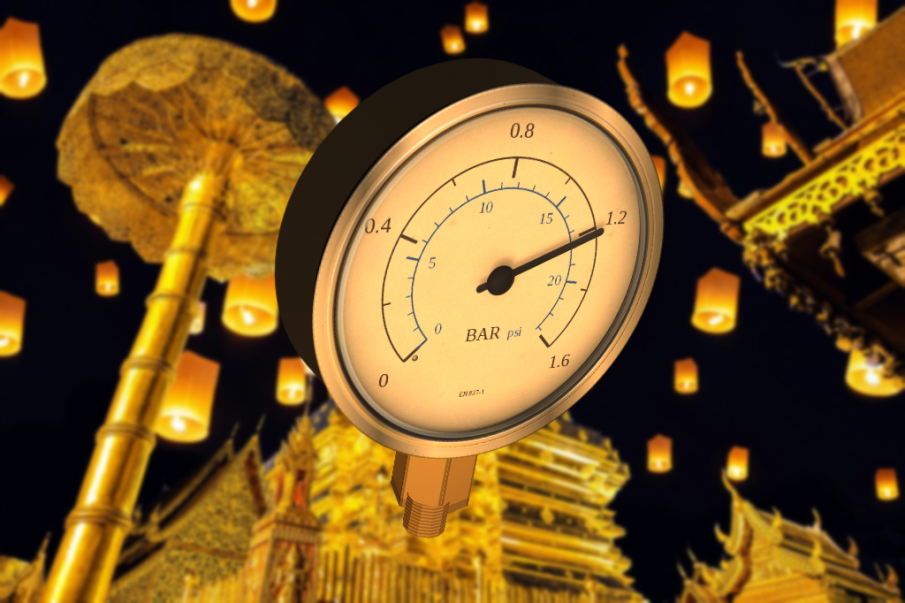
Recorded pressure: 1.2
